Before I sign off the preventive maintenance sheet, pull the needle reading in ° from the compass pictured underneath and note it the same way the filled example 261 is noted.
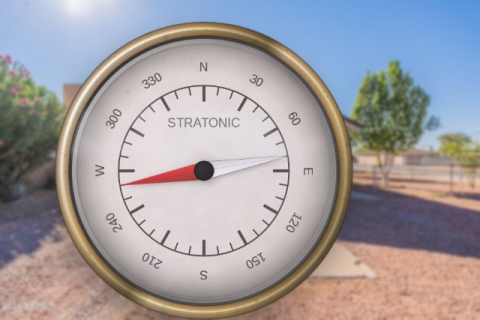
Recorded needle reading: 260
